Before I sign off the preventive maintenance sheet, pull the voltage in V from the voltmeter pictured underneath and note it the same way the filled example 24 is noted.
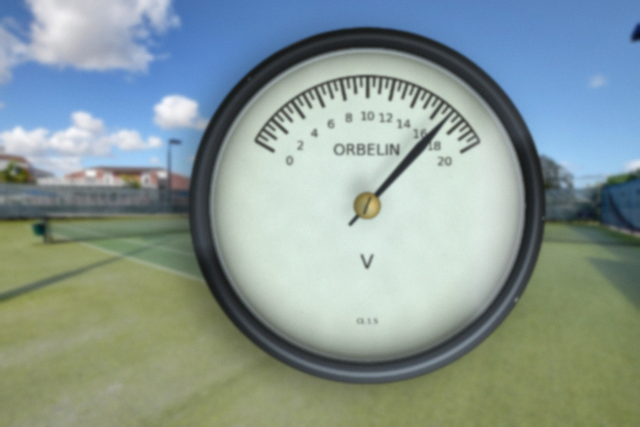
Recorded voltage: 17
